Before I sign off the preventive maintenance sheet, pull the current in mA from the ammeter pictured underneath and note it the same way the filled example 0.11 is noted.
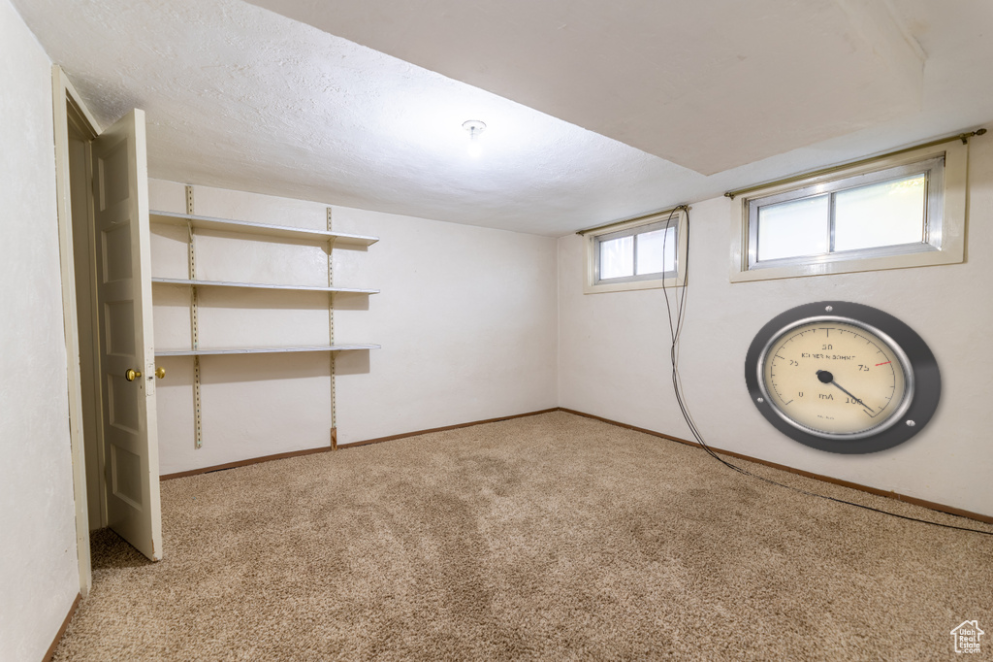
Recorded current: 97.5
